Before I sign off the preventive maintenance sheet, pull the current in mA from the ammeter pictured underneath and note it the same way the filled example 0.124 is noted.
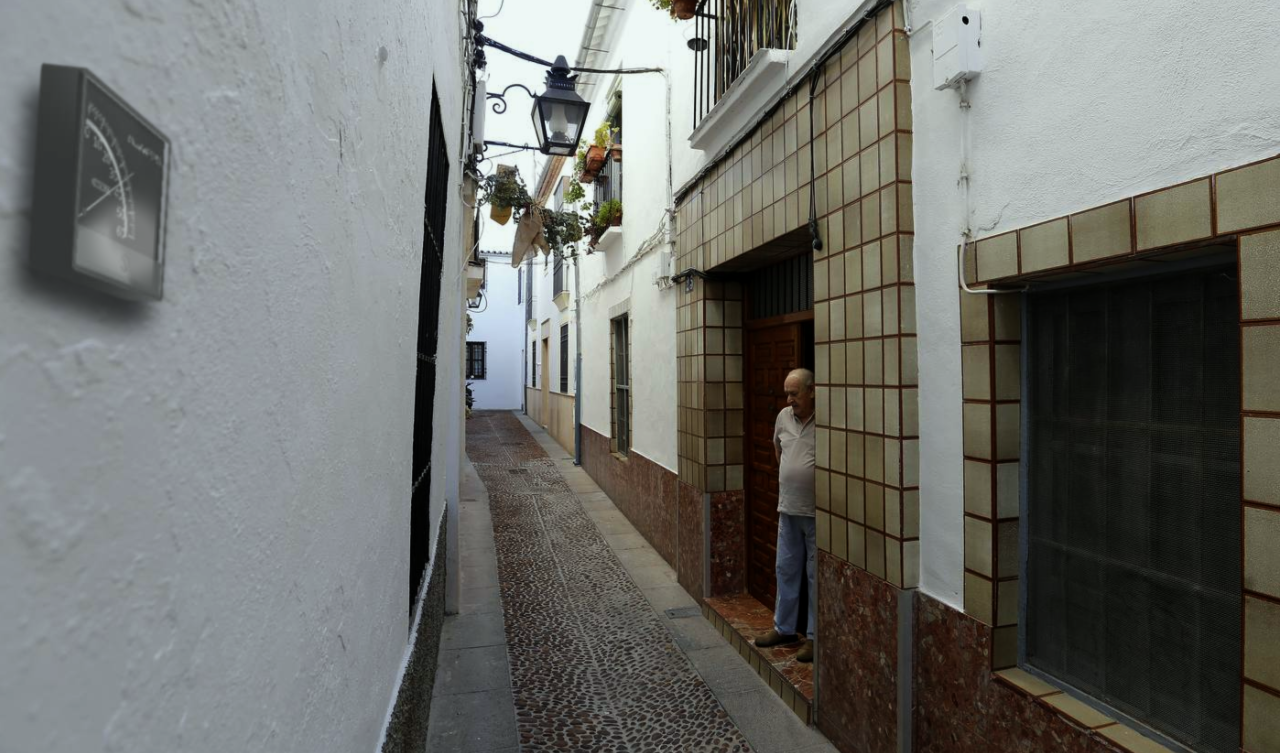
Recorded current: 35
